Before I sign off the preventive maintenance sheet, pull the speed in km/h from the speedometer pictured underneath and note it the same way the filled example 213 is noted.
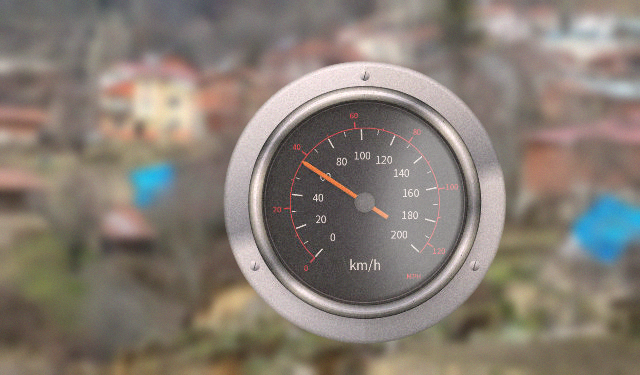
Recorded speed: 60
